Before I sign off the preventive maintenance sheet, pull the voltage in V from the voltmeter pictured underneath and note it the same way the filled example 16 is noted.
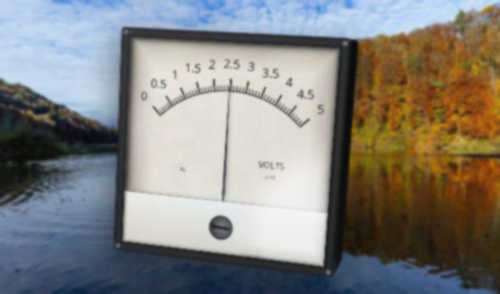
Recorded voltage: 2.5
